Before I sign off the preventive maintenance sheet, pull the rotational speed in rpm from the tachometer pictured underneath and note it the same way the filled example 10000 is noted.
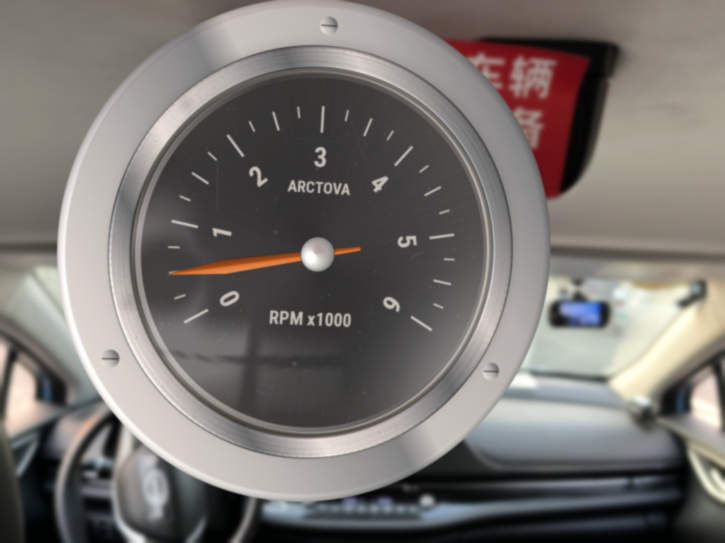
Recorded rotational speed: 500
